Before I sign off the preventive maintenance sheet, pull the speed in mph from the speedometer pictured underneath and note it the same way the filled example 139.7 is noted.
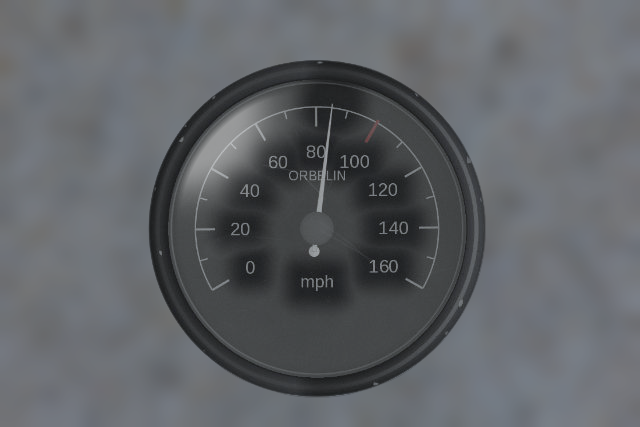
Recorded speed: 85
